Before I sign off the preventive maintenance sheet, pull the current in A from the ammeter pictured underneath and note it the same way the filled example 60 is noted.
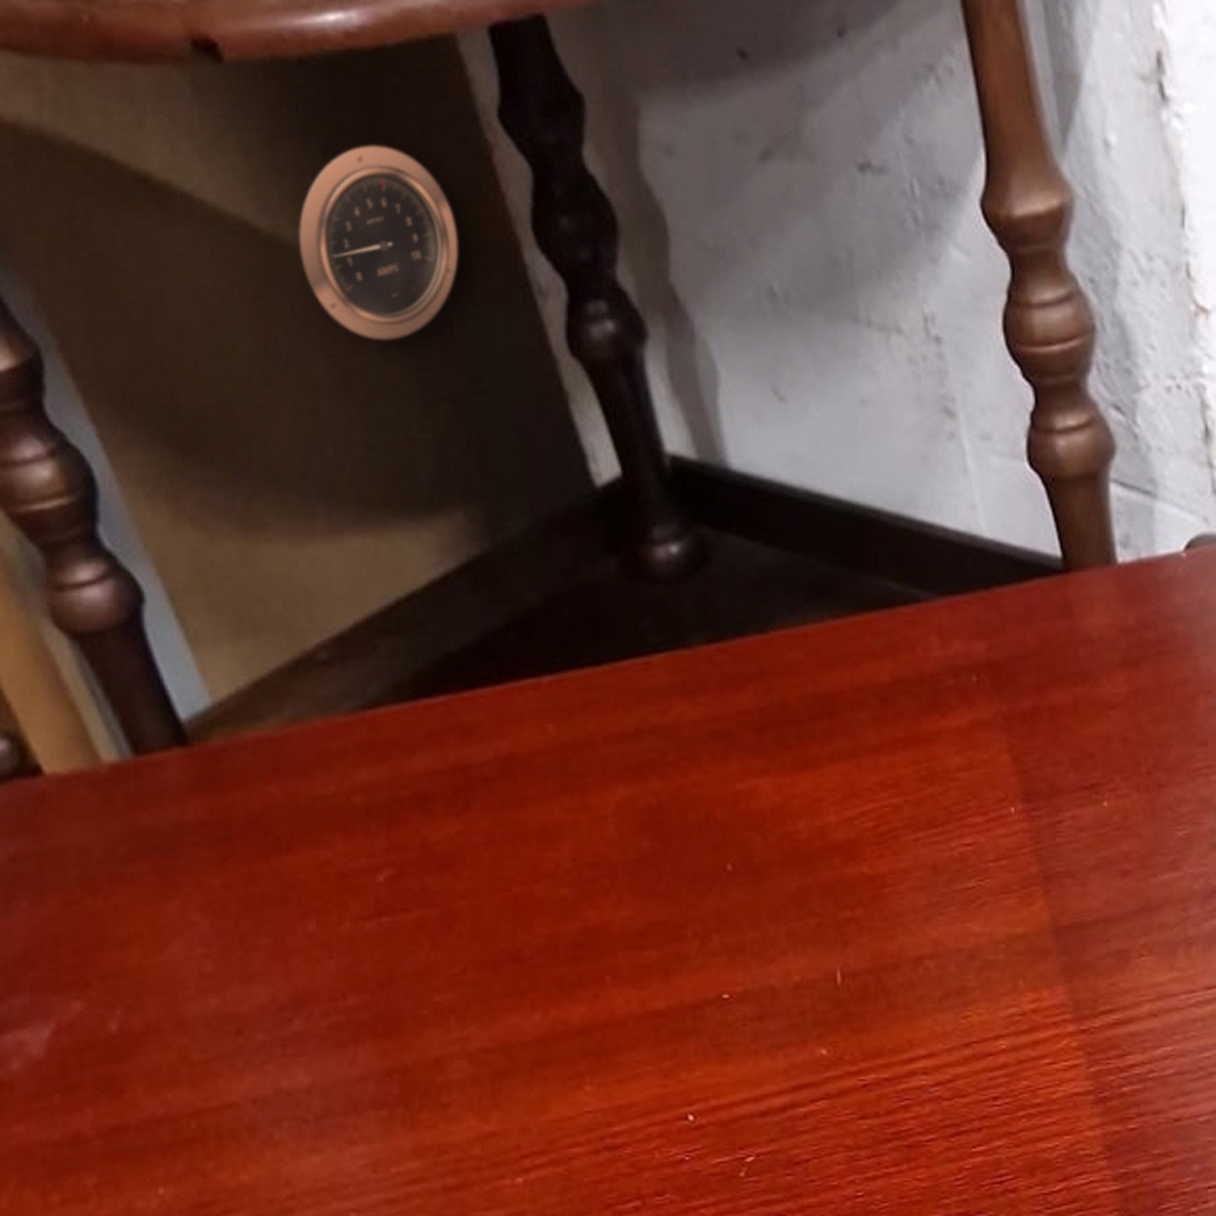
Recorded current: 1.5
